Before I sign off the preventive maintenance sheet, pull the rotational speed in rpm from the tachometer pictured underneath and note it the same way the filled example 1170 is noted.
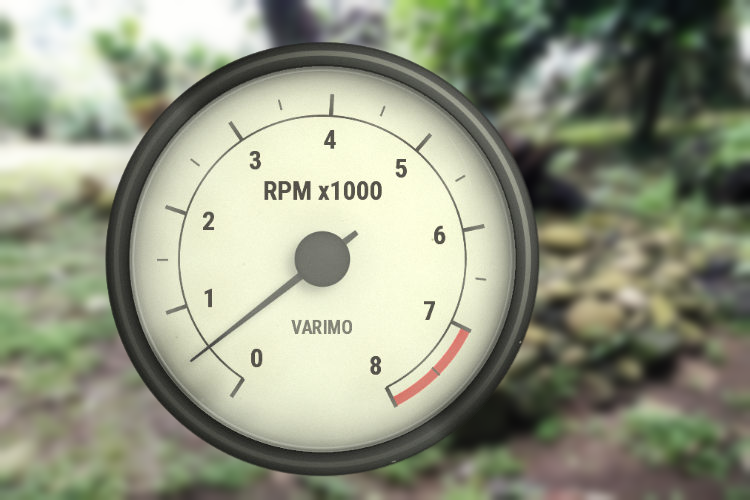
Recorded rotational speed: 500
